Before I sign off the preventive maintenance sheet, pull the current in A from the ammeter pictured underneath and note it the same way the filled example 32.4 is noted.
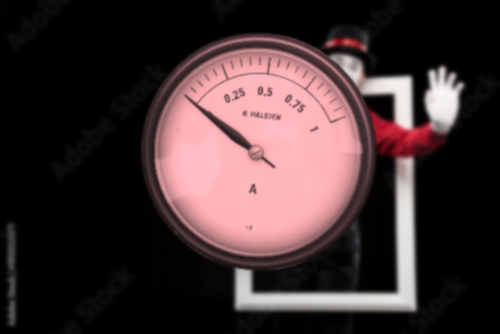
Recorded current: 0
